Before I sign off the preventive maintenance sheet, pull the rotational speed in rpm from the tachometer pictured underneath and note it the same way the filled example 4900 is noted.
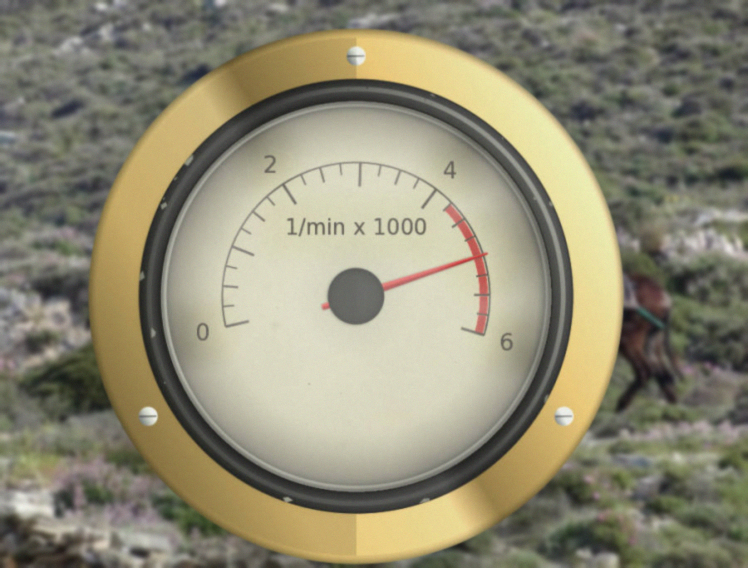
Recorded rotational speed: 5000
